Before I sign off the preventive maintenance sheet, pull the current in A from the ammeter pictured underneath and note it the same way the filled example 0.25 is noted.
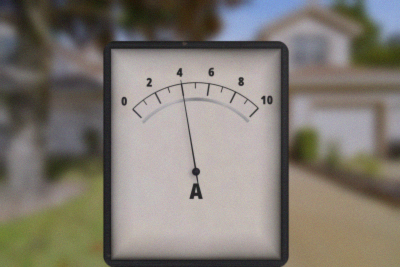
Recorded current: 4
